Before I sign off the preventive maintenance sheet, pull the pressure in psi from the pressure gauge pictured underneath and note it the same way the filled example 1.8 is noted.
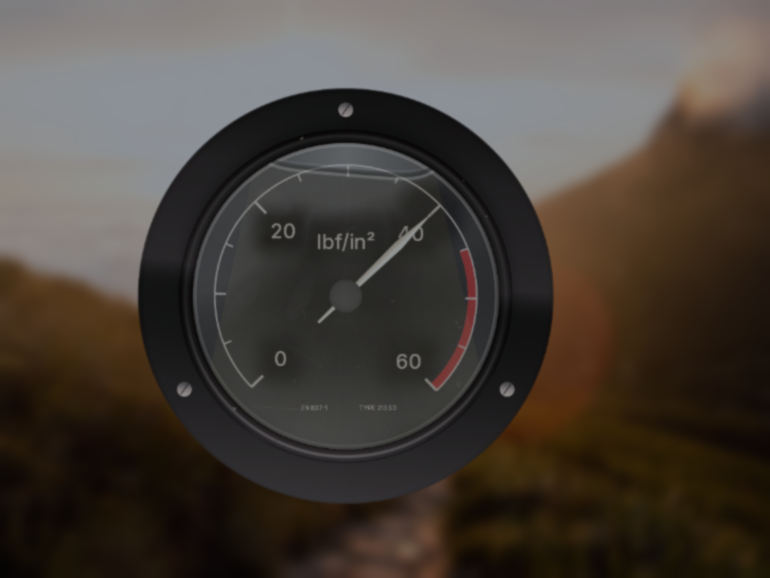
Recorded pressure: 40
